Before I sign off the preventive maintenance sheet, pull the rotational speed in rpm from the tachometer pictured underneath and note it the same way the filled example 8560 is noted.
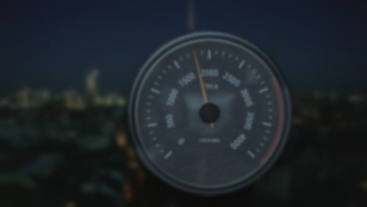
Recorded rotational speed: 1800
